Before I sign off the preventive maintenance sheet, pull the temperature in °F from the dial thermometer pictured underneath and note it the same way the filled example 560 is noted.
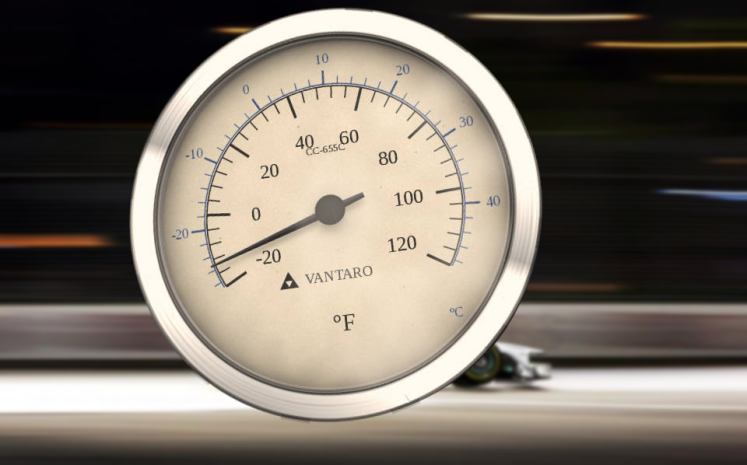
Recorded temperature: -14
